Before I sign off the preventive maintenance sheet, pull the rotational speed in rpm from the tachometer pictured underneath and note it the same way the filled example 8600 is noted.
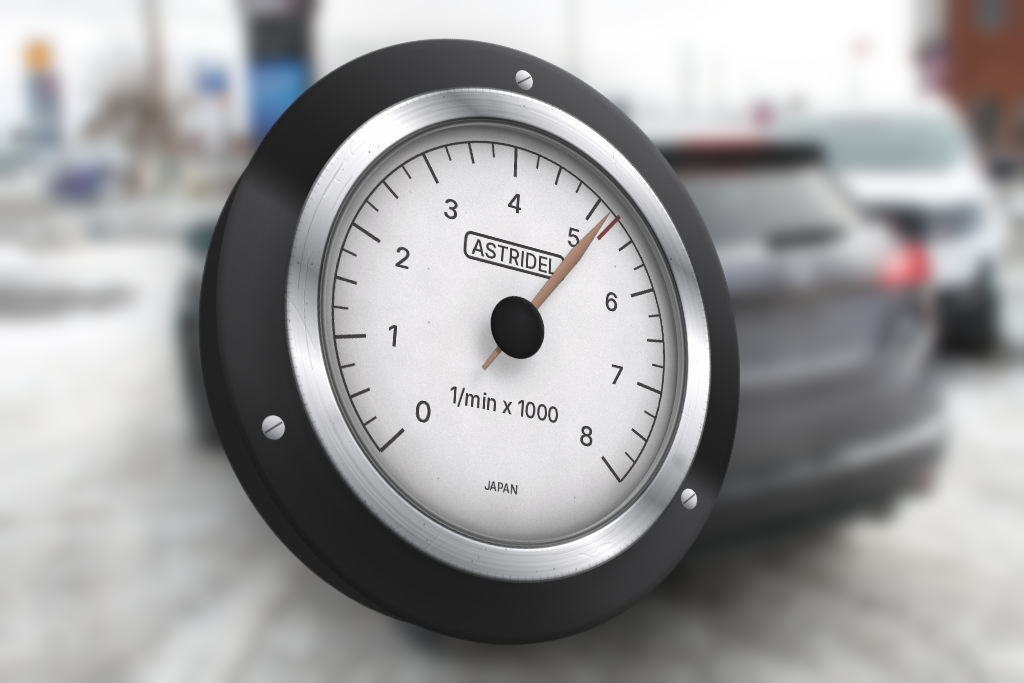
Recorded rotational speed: 5125
